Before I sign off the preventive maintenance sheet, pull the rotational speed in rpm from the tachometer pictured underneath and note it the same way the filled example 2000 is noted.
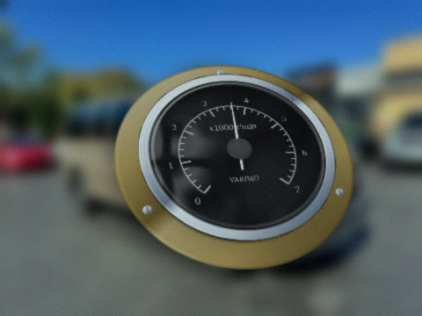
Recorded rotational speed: 3600
